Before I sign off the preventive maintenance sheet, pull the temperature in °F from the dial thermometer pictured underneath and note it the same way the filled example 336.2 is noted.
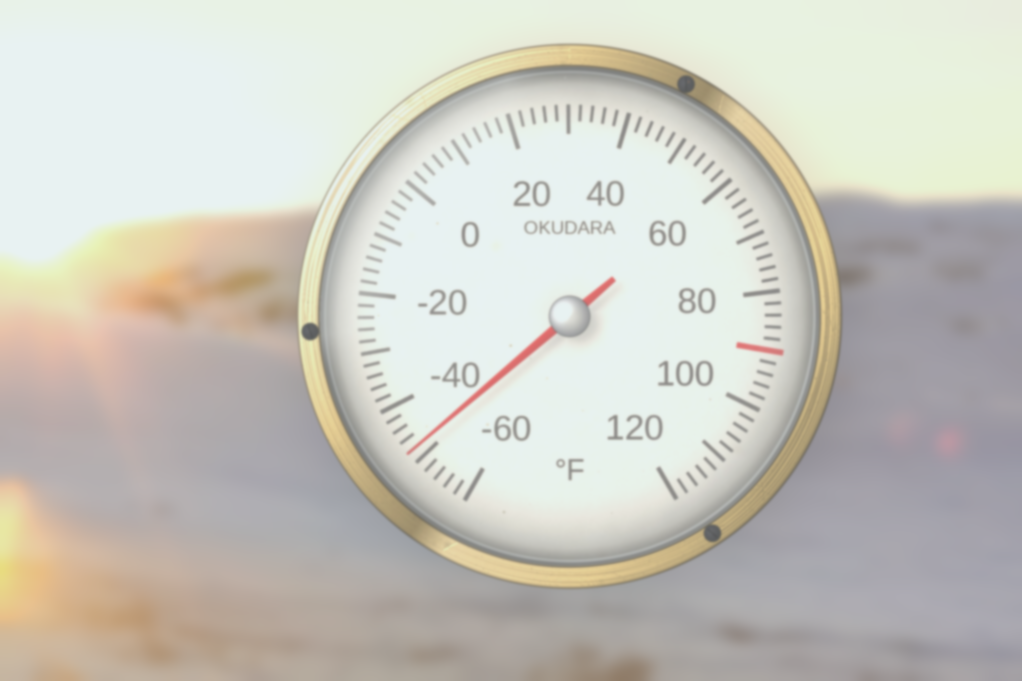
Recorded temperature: -48
